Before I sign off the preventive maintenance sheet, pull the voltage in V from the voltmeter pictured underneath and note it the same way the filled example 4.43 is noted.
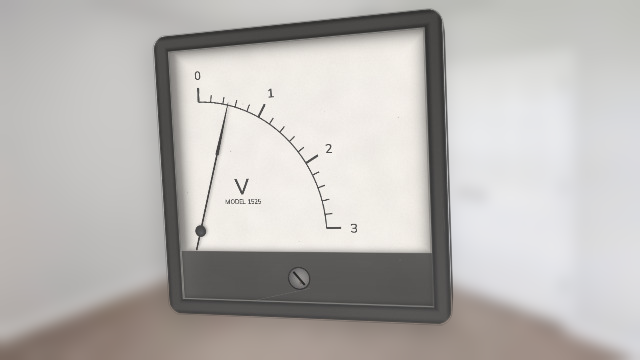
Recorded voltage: 0.5
